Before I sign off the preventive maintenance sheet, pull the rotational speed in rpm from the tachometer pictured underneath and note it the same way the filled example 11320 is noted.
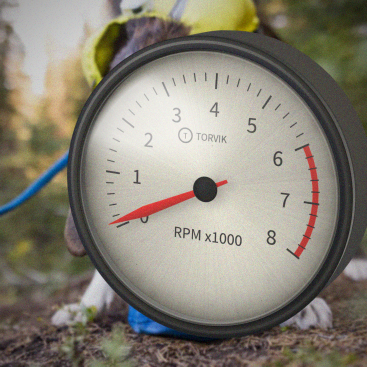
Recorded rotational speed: 100
